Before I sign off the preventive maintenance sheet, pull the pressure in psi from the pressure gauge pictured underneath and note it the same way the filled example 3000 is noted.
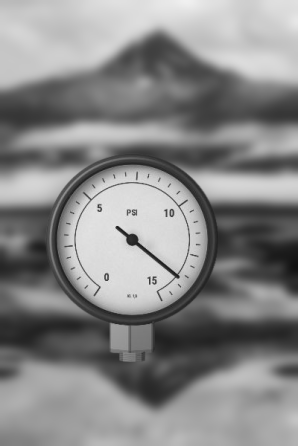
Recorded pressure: 13.75
